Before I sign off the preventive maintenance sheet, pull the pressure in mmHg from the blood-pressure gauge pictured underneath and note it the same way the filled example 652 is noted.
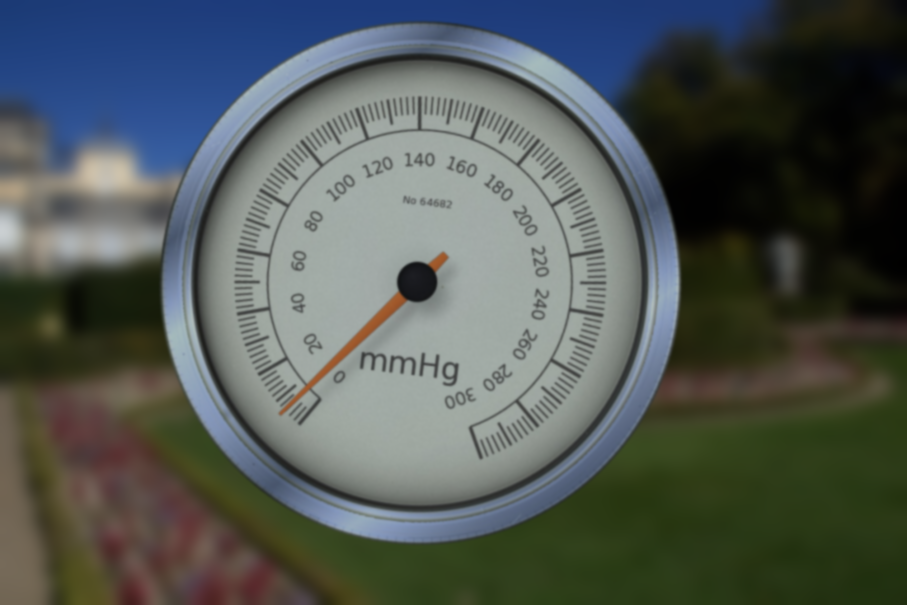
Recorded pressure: 6
